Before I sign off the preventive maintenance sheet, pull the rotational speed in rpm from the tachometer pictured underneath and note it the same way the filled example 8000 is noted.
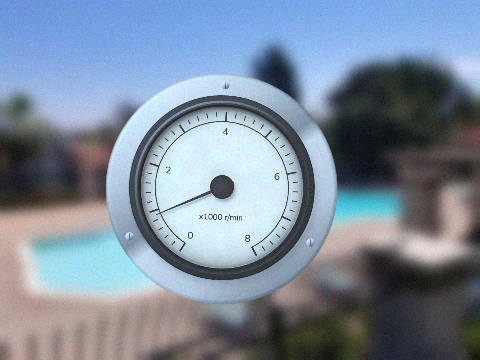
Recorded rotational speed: 900
